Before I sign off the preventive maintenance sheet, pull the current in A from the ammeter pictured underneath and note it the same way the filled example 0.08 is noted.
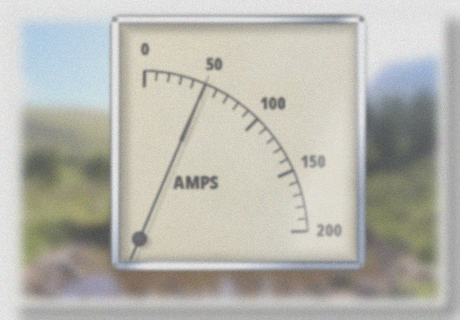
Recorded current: 50
